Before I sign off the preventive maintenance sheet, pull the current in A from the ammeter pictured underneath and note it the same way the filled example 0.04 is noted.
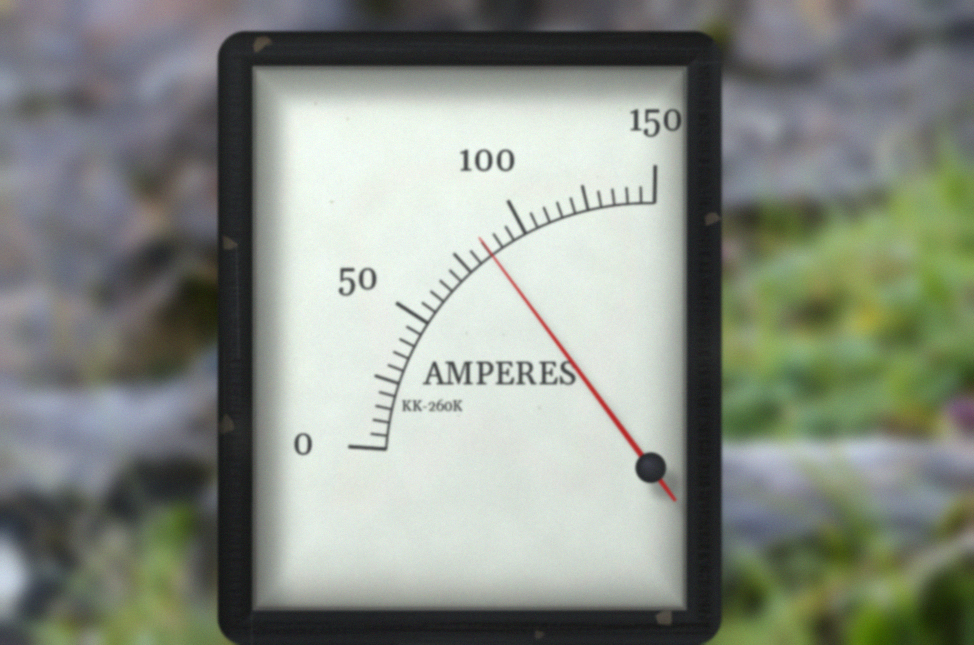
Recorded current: 85
